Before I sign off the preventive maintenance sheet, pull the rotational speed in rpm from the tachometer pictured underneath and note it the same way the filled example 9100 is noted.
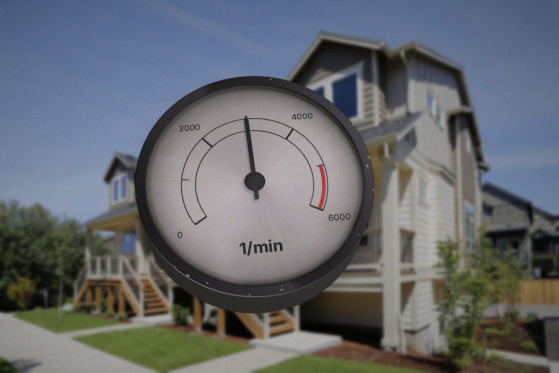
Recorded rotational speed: 3000
